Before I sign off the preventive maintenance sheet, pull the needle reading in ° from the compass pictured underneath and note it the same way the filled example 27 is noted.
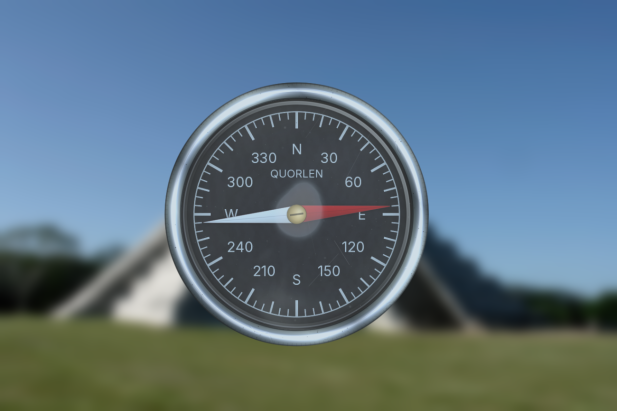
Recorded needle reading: 85
